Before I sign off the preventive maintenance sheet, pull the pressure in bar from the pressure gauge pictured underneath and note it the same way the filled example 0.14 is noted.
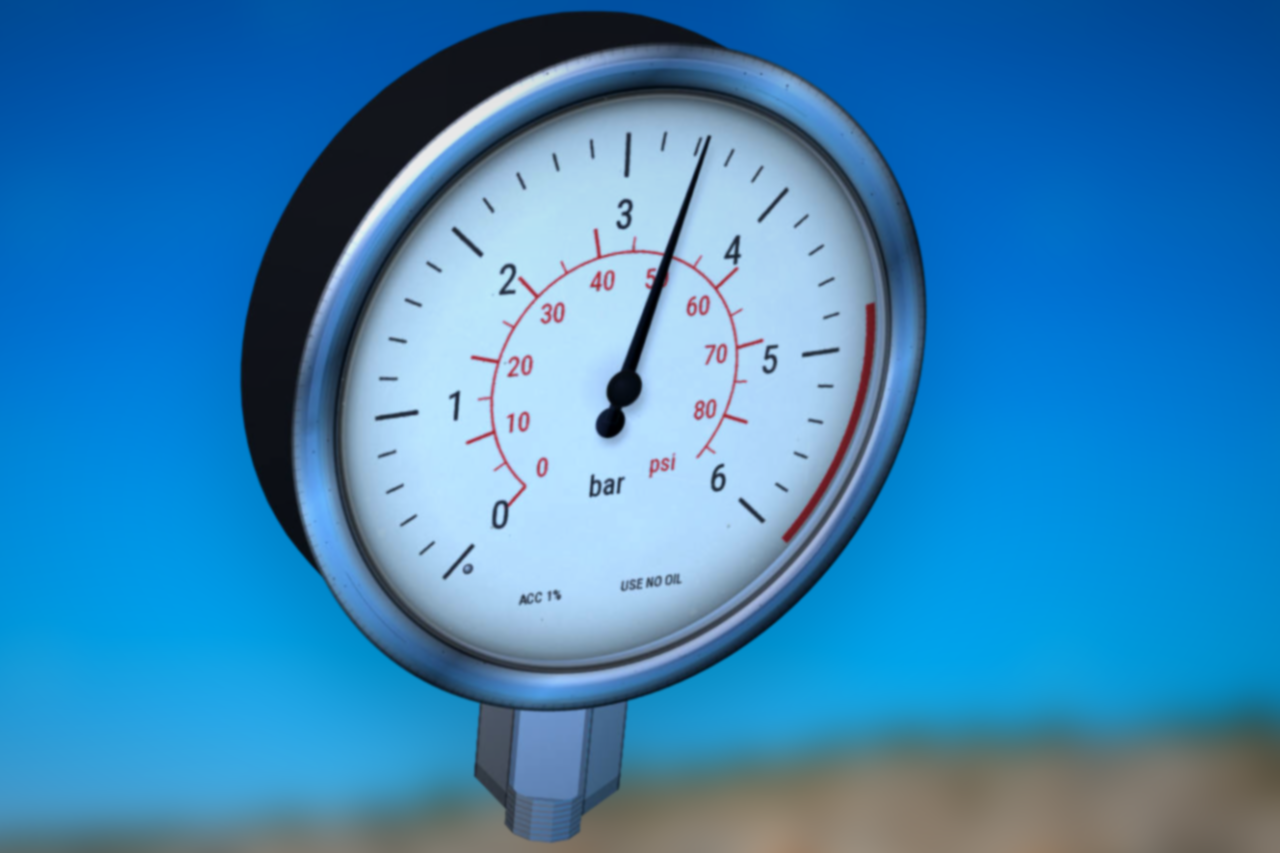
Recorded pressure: 3.4
